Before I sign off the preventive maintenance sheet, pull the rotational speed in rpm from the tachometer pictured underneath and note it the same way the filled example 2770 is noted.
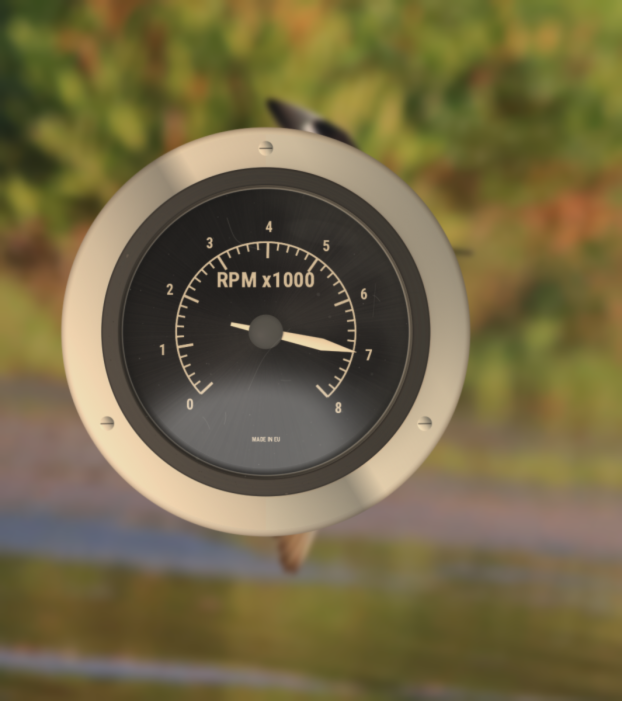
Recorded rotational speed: 7000
